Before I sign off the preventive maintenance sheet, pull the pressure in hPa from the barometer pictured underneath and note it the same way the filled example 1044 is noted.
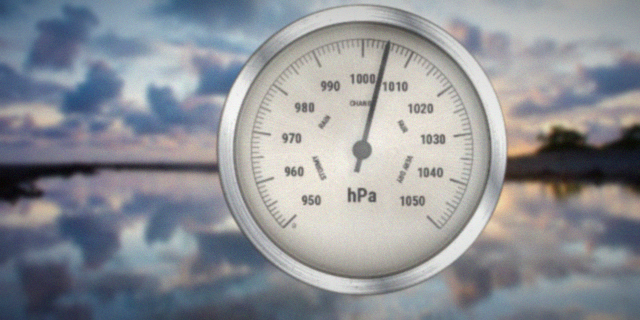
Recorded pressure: 1005
